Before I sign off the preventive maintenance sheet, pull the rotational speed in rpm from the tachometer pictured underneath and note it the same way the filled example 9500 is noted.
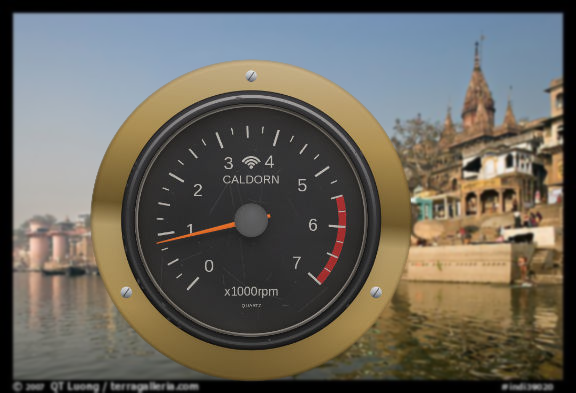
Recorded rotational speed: 875
